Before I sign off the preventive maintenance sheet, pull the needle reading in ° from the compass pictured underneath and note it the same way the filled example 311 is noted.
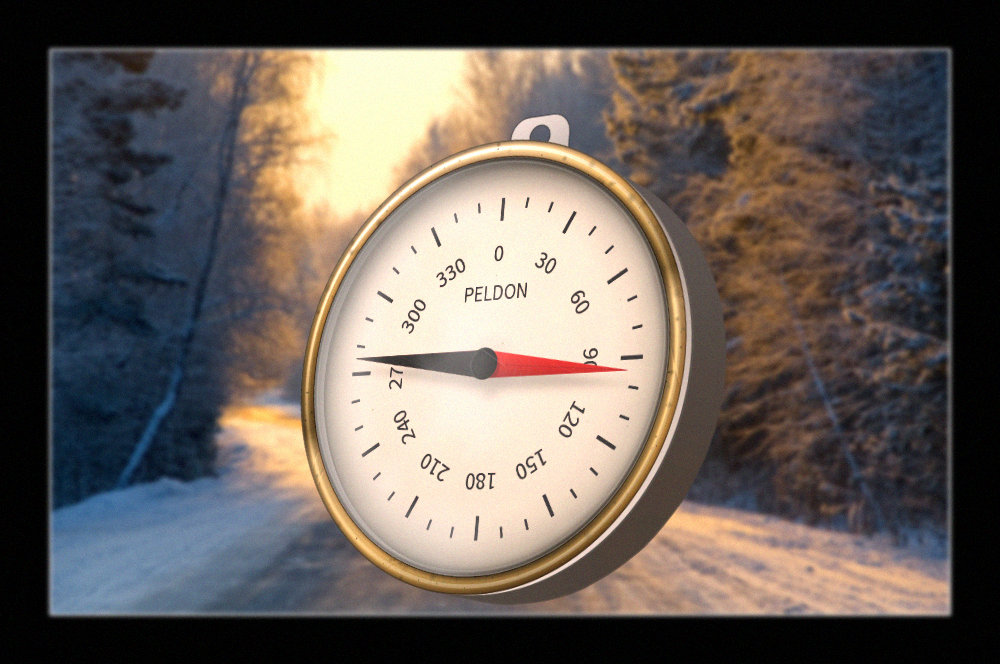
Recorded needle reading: 95
